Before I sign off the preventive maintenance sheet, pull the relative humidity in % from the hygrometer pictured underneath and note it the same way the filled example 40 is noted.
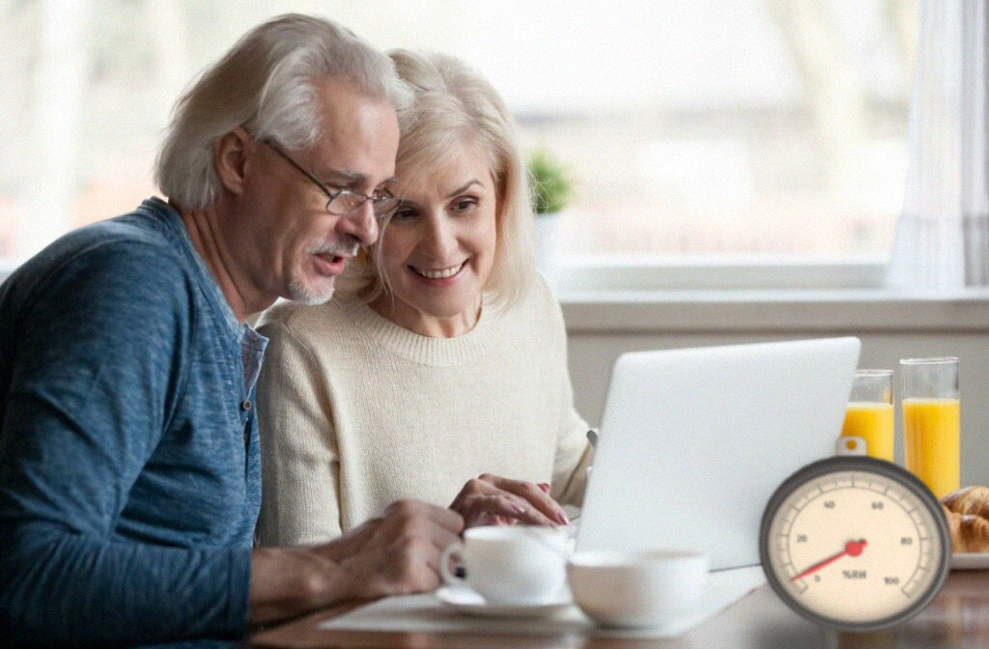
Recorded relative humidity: 5
